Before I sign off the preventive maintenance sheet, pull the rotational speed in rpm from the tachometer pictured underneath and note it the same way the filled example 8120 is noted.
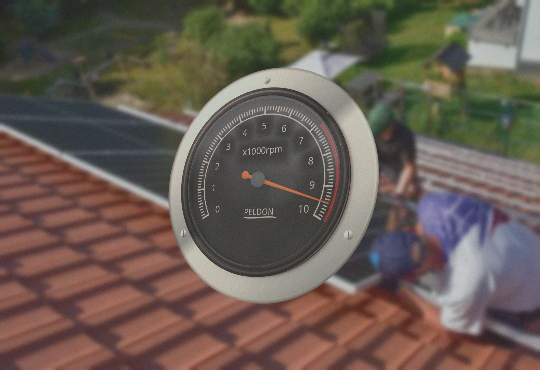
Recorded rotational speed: 9500
